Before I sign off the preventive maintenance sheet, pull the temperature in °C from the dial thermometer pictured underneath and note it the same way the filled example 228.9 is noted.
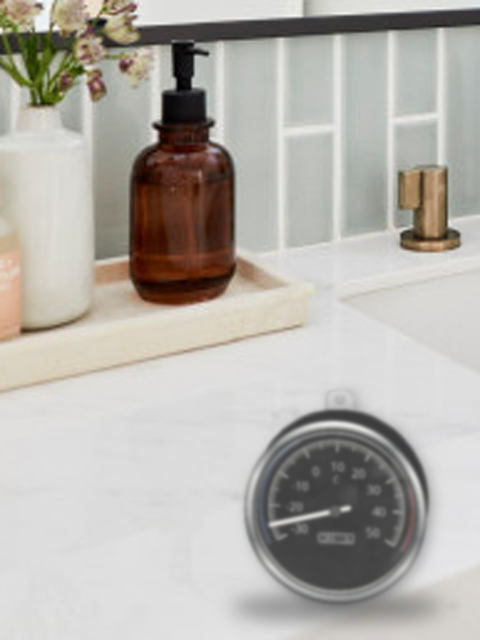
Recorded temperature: -25
